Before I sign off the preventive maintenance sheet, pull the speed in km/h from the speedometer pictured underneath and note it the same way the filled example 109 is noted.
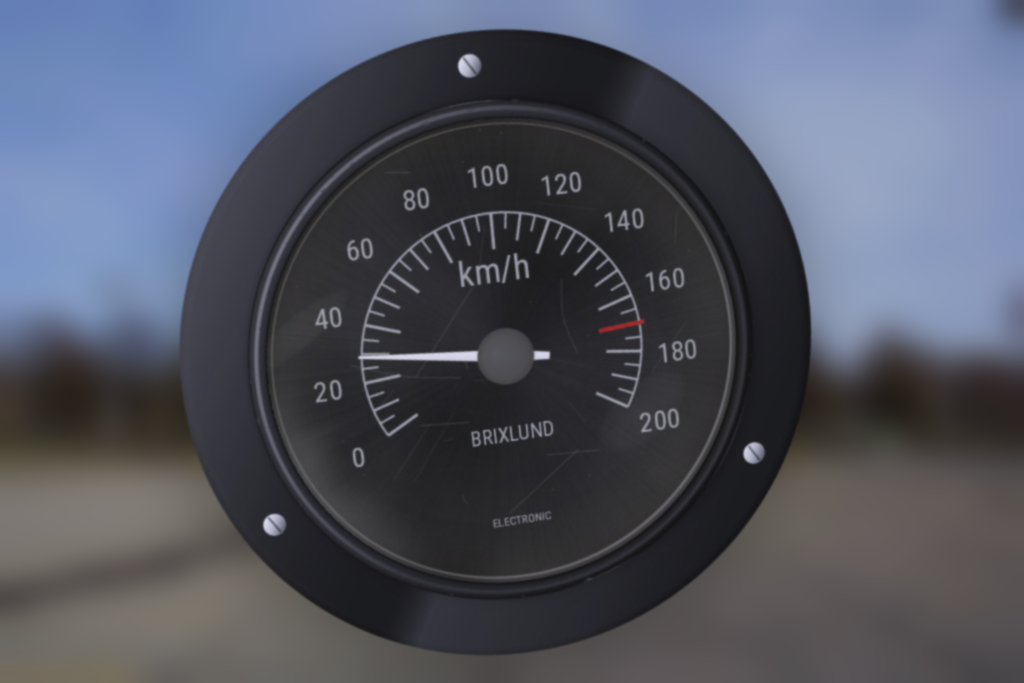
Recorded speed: 30
